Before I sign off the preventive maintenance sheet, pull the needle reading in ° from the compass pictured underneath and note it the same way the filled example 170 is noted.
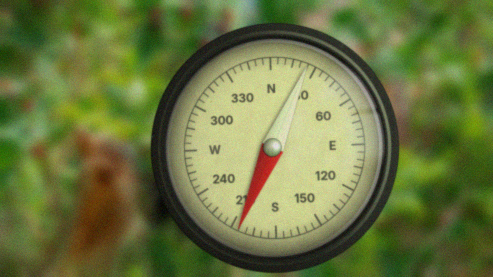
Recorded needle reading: 205
